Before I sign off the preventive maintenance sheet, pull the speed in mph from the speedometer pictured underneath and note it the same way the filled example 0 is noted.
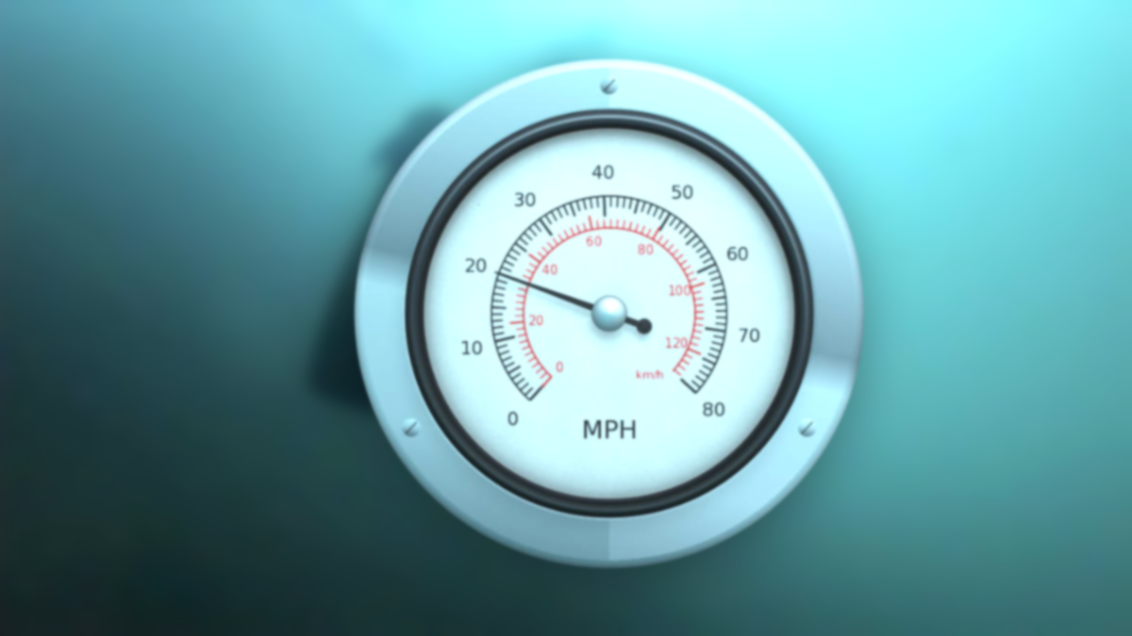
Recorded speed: 20
